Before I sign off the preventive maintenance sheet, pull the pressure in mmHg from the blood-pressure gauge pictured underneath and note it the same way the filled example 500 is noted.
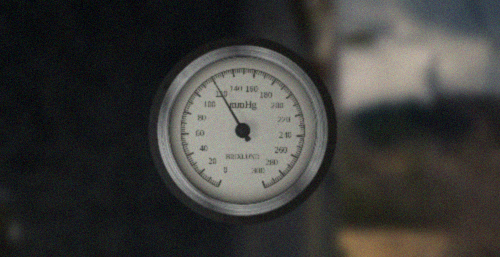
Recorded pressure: 120
